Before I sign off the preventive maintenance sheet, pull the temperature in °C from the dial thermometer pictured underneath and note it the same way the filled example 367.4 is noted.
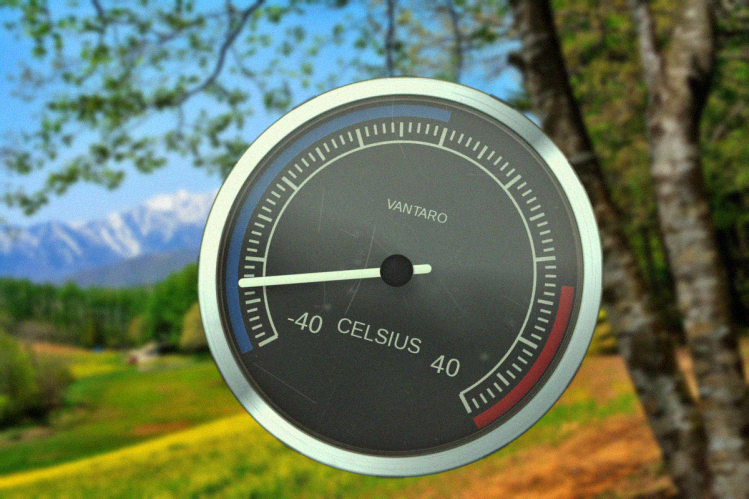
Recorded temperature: -33
